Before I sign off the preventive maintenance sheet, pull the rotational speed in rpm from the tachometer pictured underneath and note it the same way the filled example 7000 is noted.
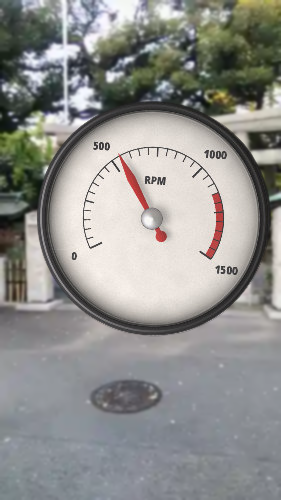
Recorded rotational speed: 550
